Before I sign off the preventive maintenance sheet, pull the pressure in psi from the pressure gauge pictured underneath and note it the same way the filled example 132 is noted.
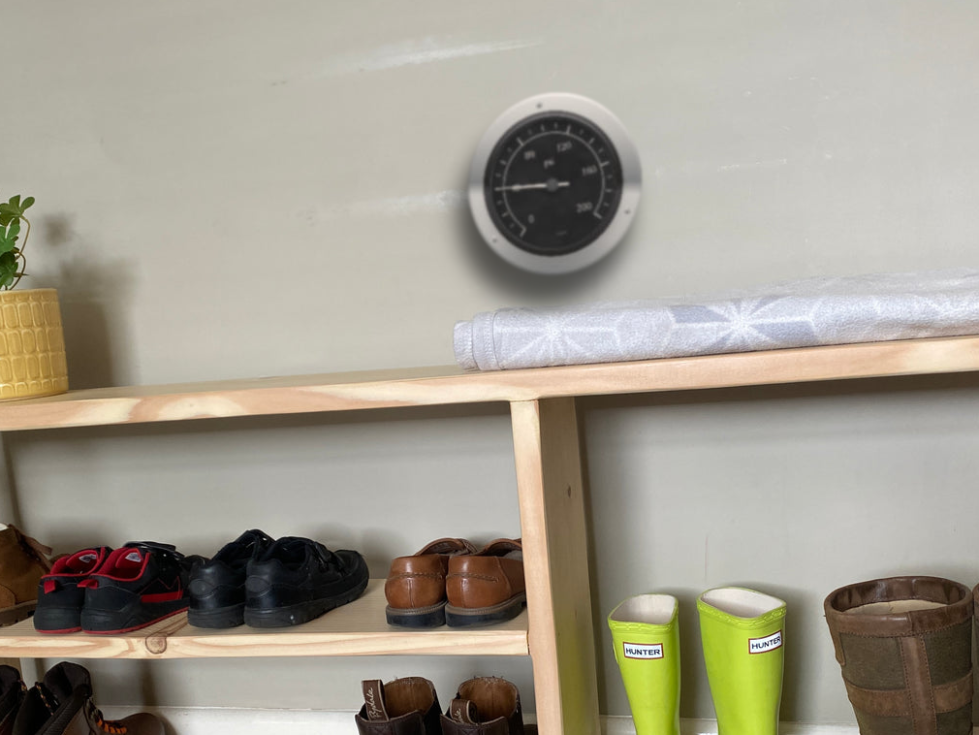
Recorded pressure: 40
